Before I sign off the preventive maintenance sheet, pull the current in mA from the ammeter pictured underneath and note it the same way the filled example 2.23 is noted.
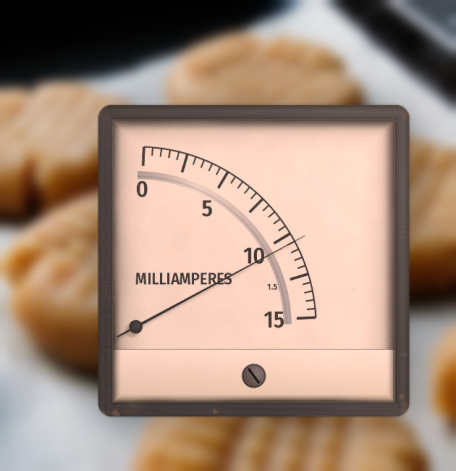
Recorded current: 10.5
